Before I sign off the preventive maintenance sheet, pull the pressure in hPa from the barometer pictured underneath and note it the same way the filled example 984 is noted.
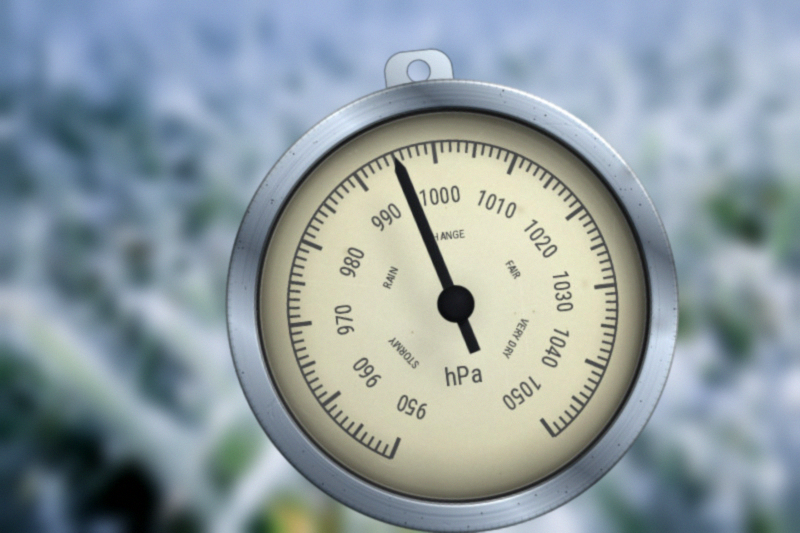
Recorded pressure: 995
